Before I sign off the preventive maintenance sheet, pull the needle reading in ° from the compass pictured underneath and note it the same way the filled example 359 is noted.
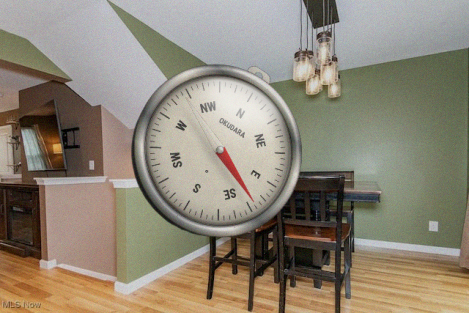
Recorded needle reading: 115
